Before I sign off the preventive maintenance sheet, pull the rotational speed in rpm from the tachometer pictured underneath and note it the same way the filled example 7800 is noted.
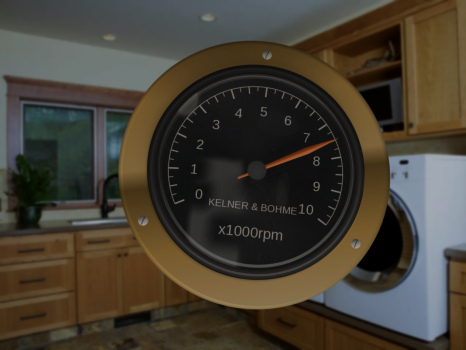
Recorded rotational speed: 7500
